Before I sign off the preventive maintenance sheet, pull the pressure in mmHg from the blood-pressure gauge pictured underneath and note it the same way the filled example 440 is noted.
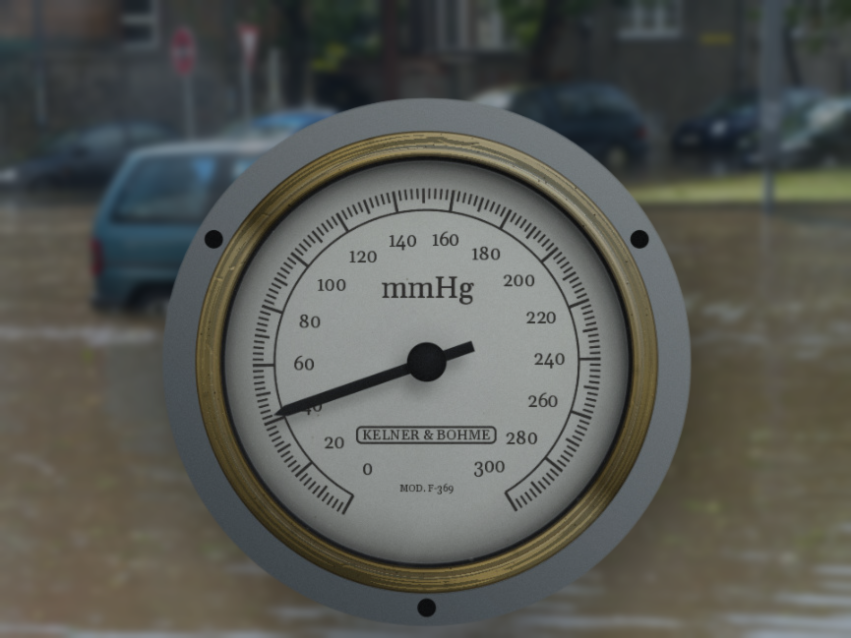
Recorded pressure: 42
